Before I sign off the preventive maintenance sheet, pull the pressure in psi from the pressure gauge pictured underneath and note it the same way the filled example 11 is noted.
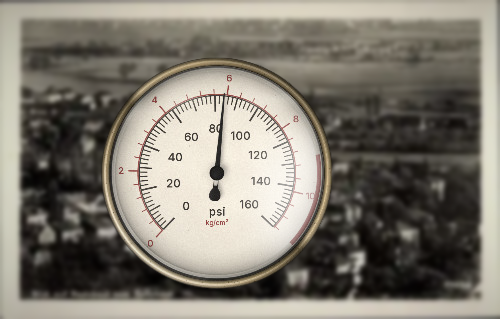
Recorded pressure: 84
